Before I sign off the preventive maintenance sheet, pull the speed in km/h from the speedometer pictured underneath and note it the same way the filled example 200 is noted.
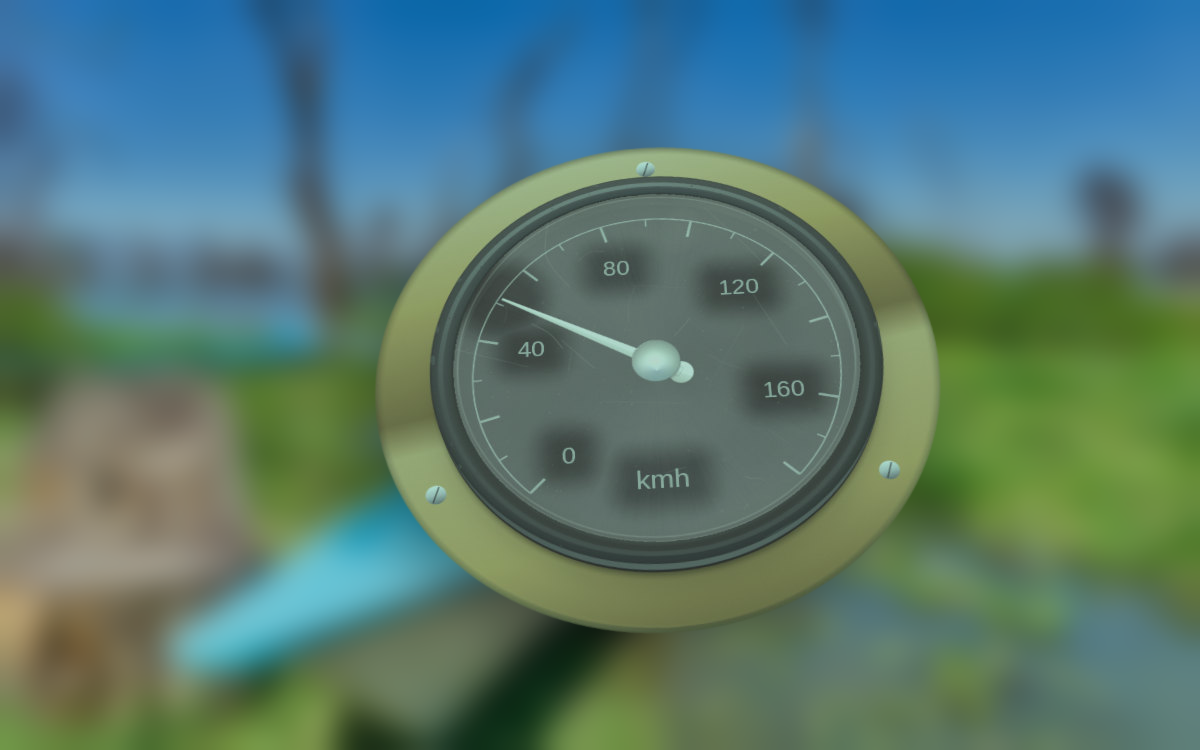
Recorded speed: 50
